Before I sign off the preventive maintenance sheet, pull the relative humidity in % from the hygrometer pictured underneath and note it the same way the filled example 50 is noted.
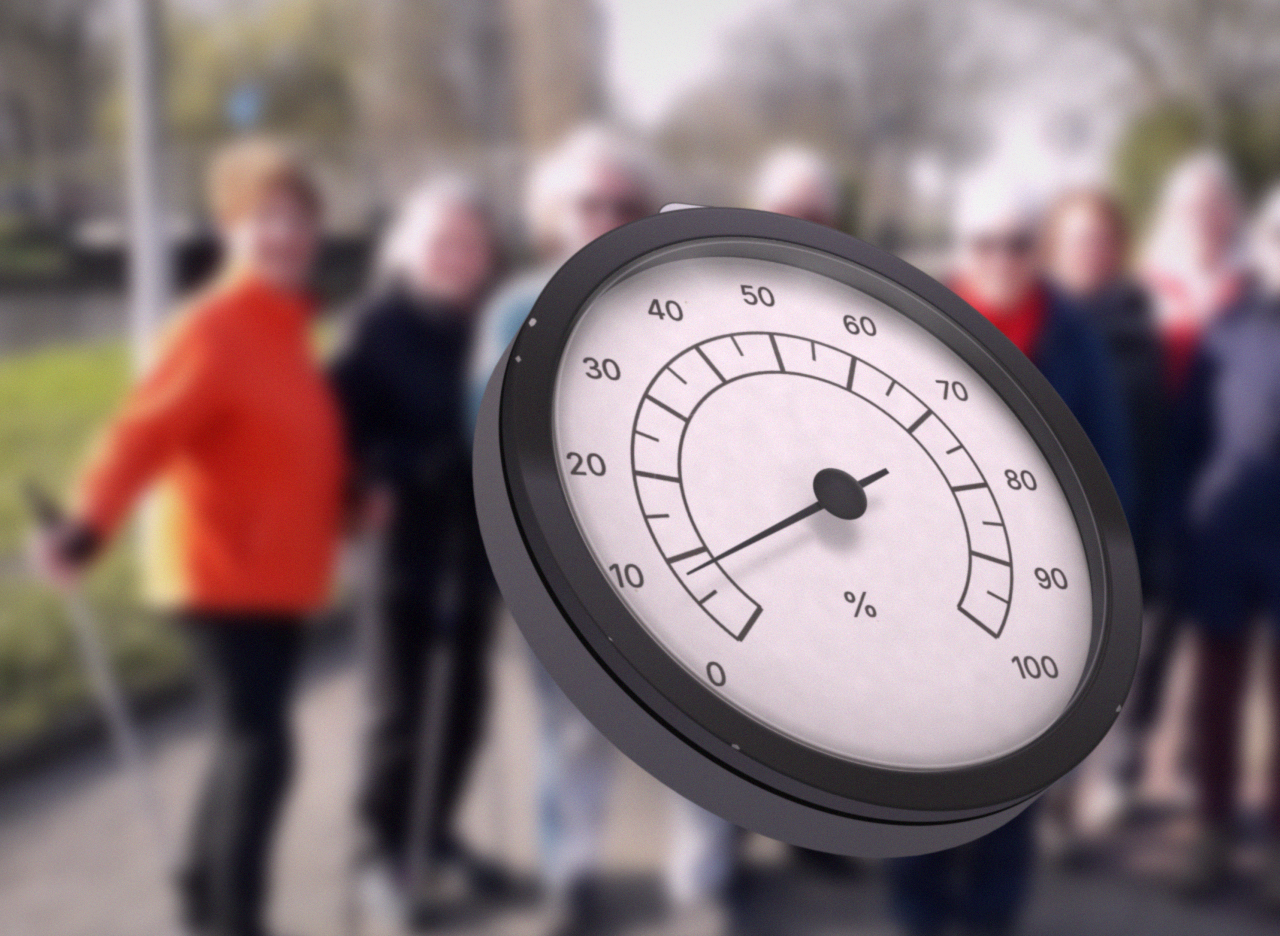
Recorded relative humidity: 7.5
